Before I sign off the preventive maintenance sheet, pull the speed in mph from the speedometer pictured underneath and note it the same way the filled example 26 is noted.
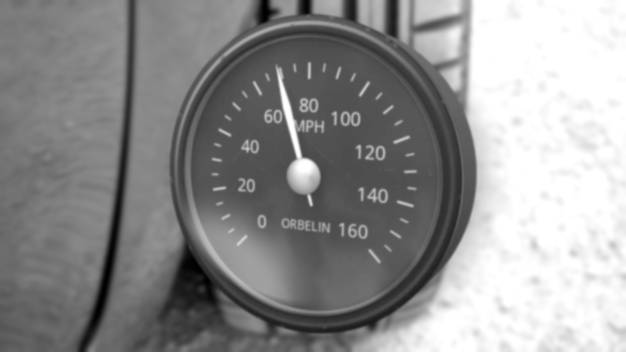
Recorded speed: 70
